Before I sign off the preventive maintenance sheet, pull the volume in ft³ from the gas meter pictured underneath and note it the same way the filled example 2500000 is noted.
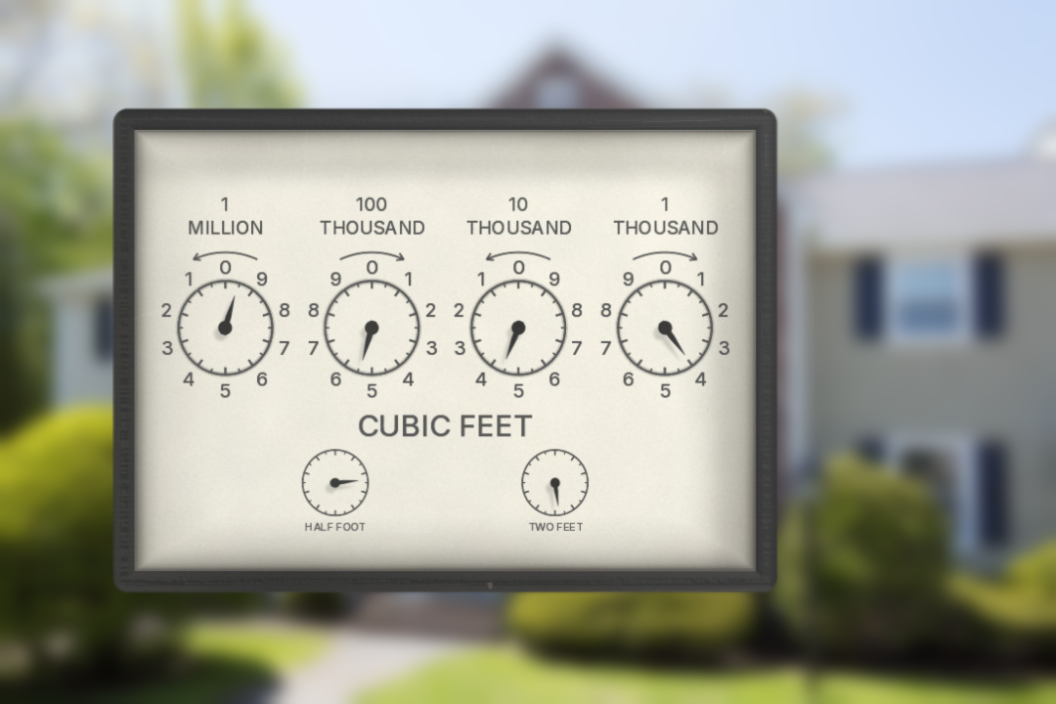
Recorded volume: 954400
